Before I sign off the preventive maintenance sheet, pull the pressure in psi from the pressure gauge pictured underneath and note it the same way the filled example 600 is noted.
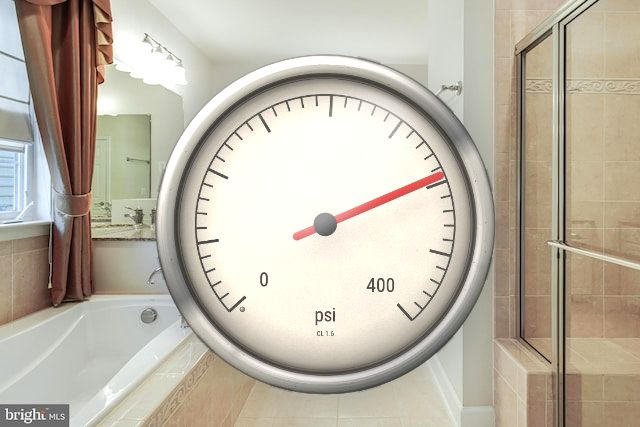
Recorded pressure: 295
